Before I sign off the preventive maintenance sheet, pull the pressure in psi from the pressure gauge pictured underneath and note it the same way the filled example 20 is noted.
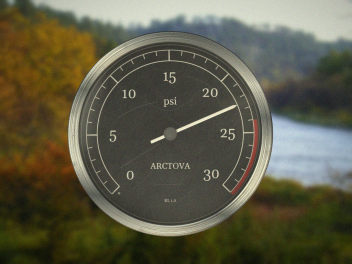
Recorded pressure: 22.5
